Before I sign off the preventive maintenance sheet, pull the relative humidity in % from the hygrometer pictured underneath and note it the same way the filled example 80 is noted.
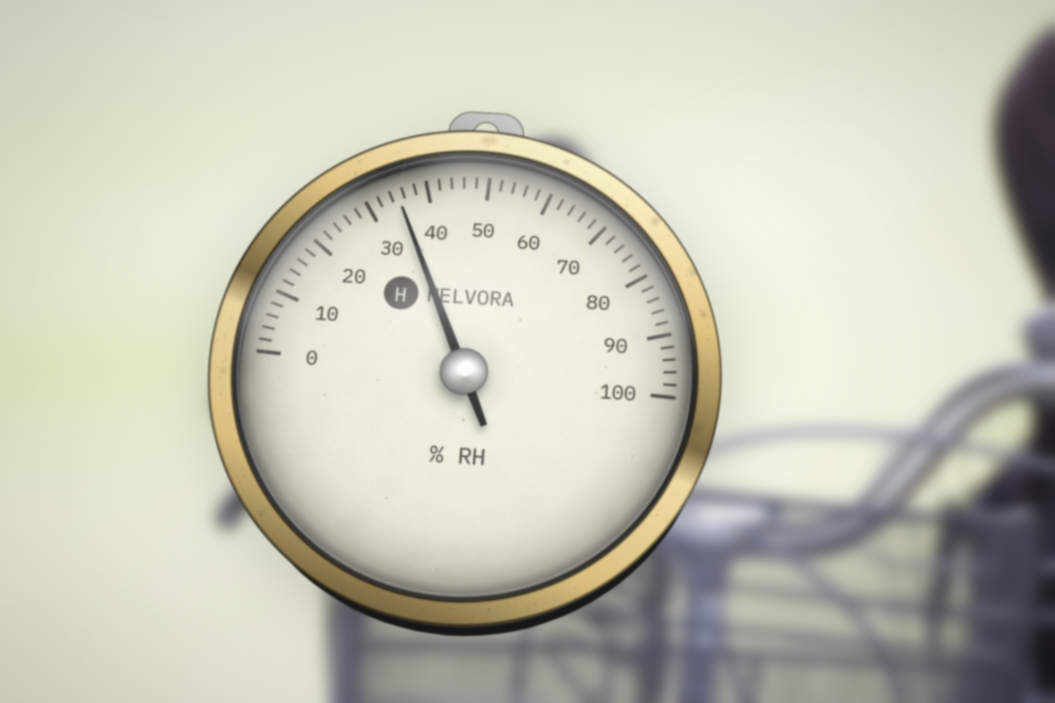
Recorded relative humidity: 35
